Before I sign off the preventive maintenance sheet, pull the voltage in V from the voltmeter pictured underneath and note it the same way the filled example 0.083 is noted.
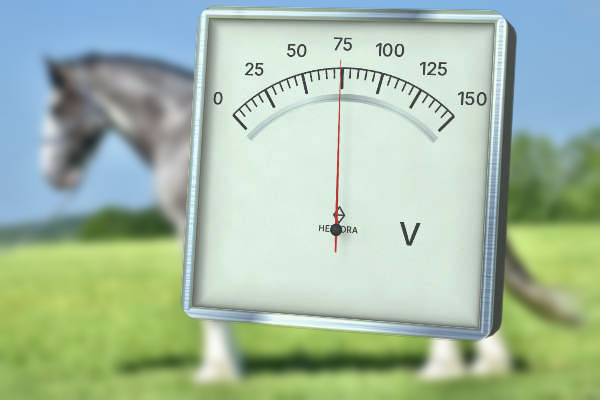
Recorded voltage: 75
